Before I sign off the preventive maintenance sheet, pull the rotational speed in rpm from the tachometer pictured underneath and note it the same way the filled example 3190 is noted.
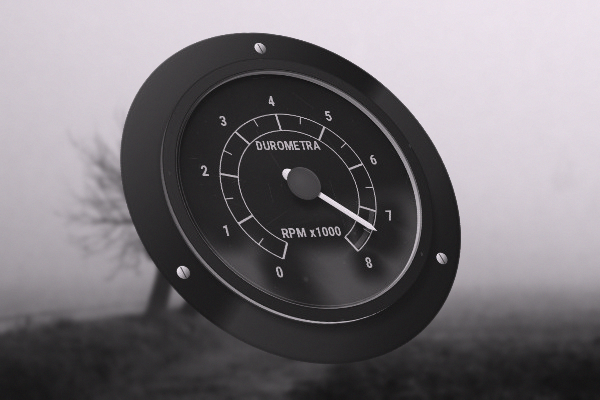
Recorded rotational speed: 7500
